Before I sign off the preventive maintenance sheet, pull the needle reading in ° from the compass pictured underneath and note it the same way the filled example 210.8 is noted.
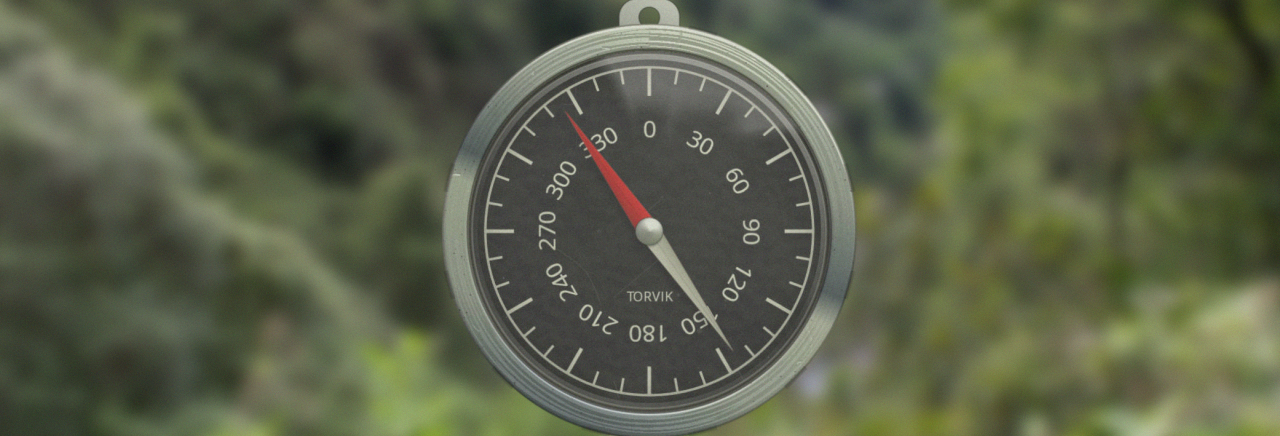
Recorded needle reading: 325
